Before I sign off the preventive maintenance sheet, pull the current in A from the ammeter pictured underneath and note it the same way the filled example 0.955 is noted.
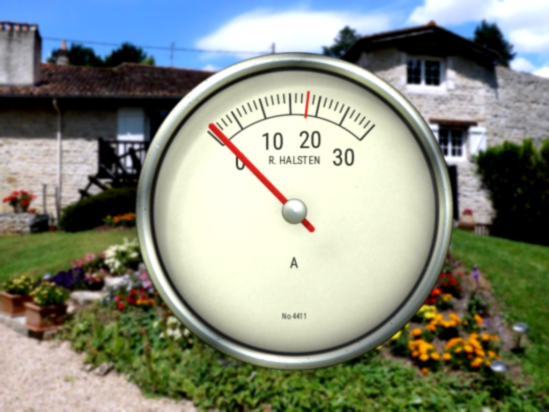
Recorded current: 1
